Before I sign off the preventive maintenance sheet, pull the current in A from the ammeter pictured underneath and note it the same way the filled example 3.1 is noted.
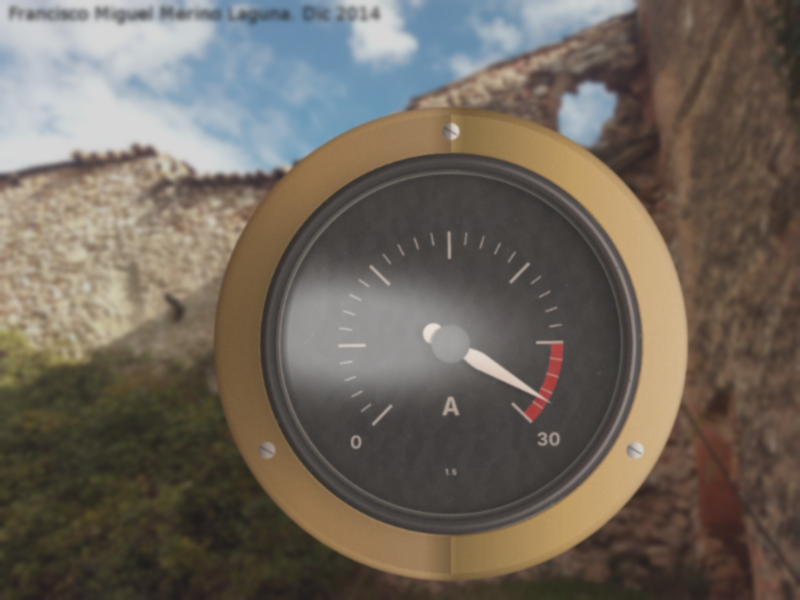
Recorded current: 28.5
